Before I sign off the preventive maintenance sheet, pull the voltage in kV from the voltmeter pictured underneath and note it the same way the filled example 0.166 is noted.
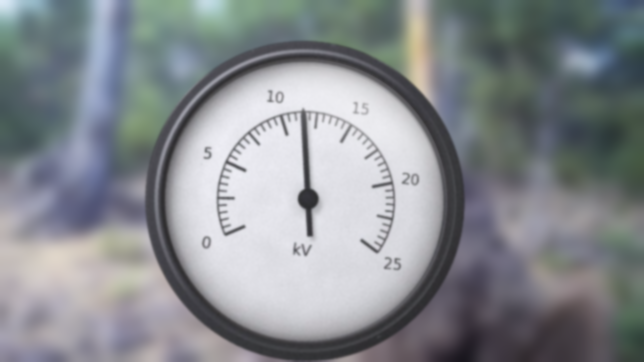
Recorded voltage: 11.5
